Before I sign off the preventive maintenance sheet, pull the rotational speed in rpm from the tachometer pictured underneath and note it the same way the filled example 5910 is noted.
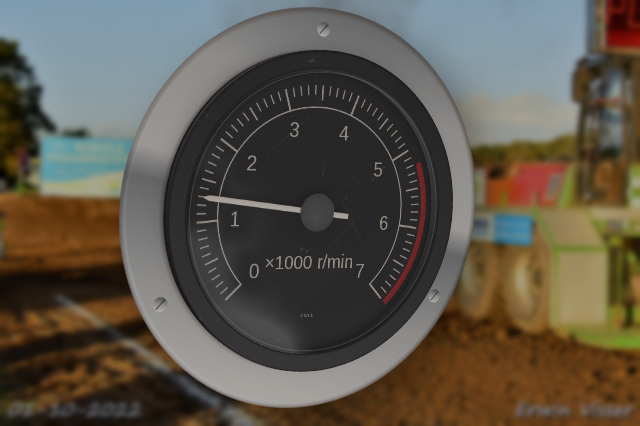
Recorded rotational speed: 1300
